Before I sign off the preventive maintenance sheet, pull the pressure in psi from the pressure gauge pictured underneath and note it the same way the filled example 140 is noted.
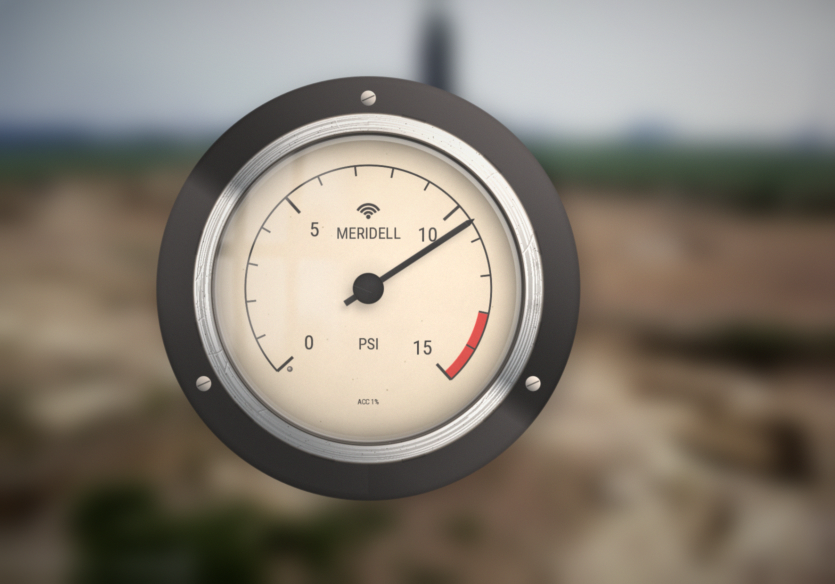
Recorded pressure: 10.5
